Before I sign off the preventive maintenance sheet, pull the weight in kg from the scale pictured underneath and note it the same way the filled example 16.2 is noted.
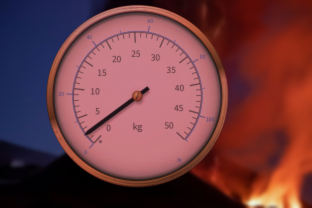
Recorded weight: 2
